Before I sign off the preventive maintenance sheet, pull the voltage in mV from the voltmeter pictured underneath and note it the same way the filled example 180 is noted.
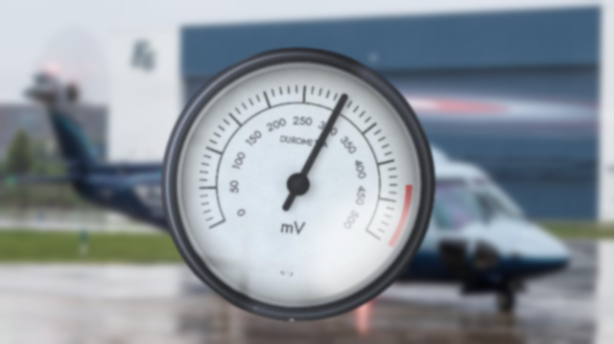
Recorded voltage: 300
